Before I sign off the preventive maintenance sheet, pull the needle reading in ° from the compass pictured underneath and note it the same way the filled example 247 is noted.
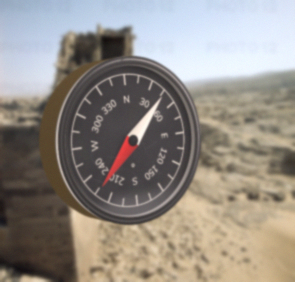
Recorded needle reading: 225
